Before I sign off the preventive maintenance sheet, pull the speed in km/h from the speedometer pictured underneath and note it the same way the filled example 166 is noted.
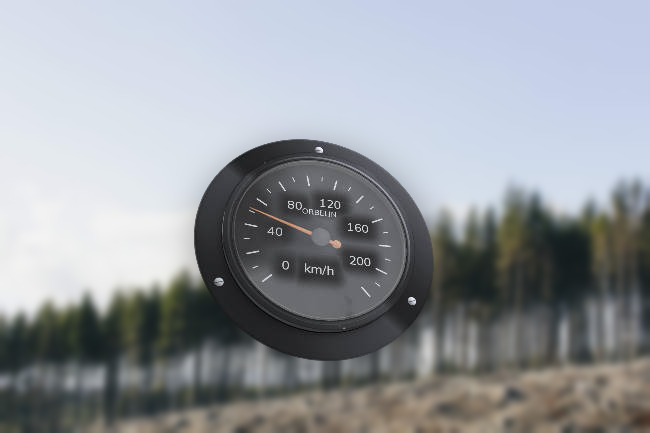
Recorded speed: 50
